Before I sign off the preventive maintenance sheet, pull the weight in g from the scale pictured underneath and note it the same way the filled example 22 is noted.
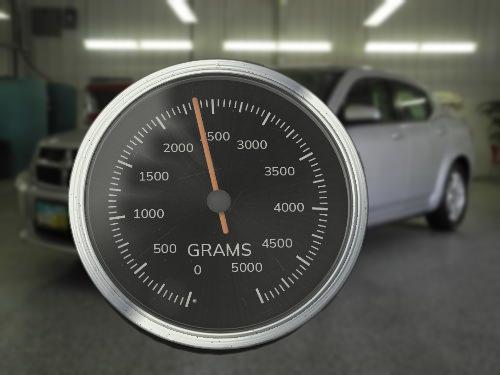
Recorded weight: 2350
